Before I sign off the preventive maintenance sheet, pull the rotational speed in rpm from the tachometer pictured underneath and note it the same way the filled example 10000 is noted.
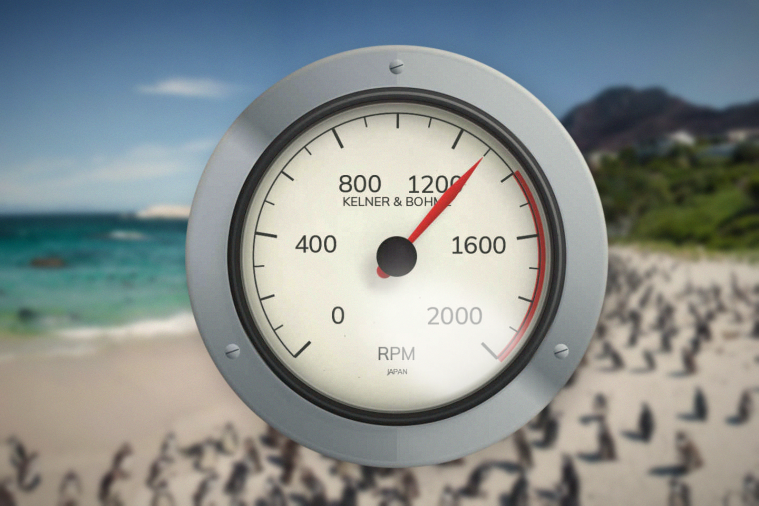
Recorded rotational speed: 1300
